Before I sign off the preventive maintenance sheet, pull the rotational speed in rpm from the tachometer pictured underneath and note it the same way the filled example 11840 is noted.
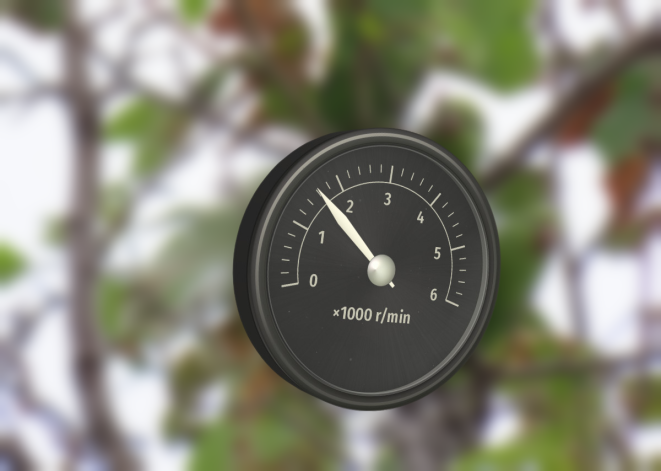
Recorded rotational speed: 1600
